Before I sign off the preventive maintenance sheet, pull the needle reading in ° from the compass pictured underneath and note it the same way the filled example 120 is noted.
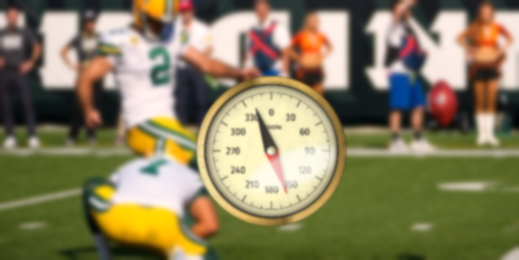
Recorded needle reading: 160
